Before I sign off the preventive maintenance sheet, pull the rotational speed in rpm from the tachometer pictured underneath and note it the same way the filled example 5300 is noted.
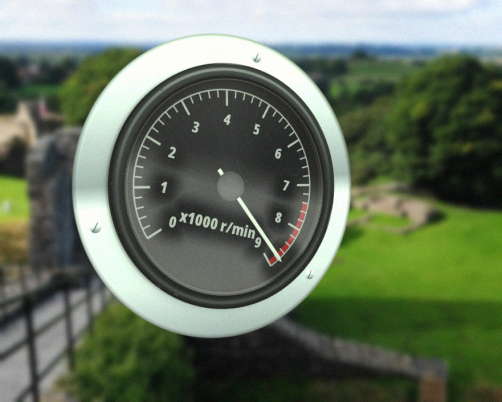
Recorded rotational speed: 8800
